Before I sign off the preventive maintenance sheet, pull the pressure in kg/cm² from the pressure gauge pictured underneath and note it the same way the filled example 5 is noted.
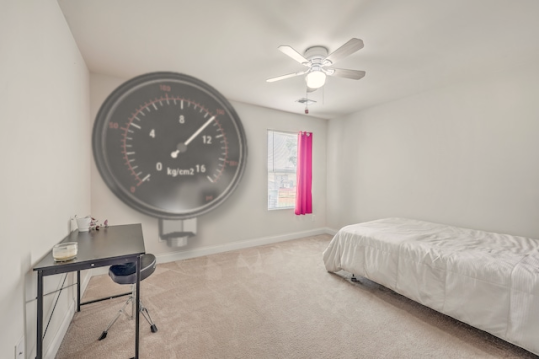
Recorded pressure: 10.5
